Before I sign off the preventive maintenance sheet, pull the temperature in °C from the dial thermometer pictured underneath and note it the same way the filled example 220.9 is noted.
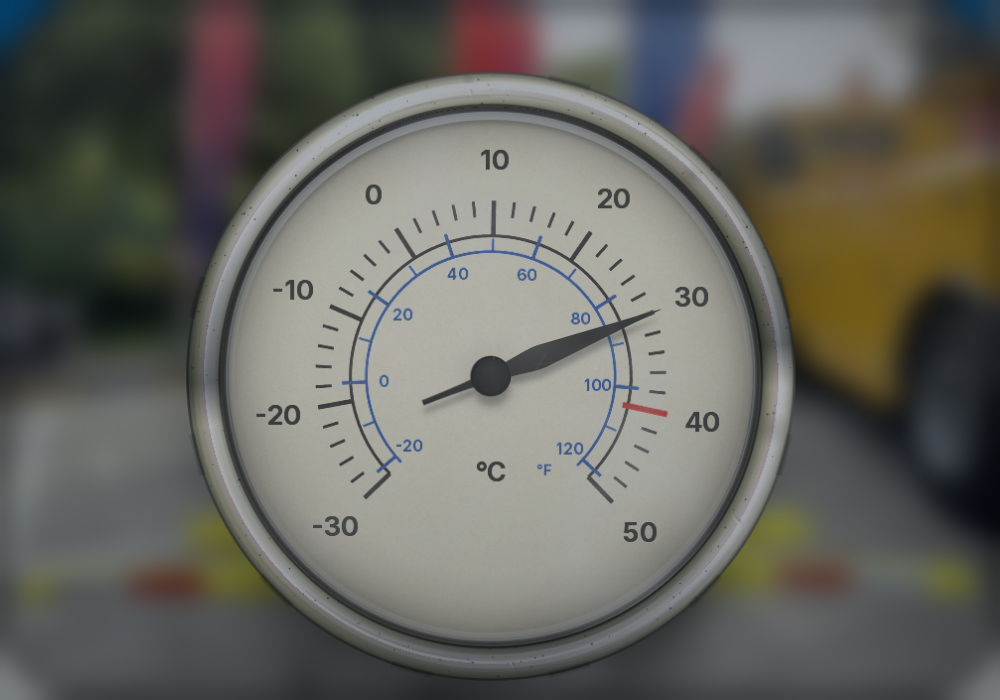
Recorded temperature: 30
